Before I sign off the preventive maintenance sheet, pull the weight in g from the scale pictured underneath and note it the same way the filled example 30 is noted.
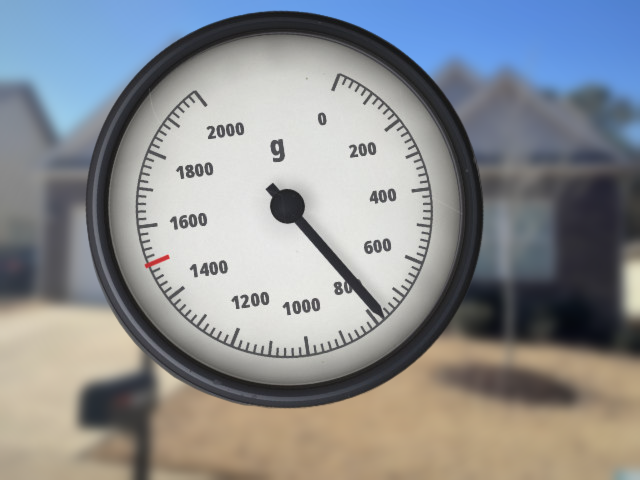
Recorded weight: 780
